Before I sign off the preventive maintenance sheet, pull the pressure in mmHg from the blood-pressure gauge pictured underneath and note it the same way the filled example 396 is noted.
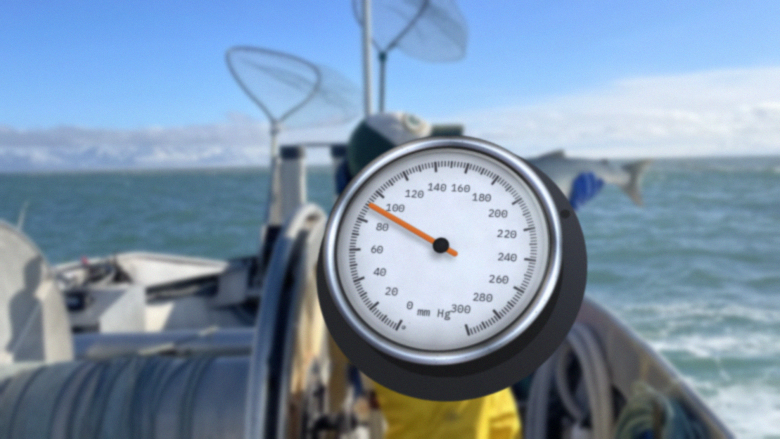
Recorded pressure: 90
